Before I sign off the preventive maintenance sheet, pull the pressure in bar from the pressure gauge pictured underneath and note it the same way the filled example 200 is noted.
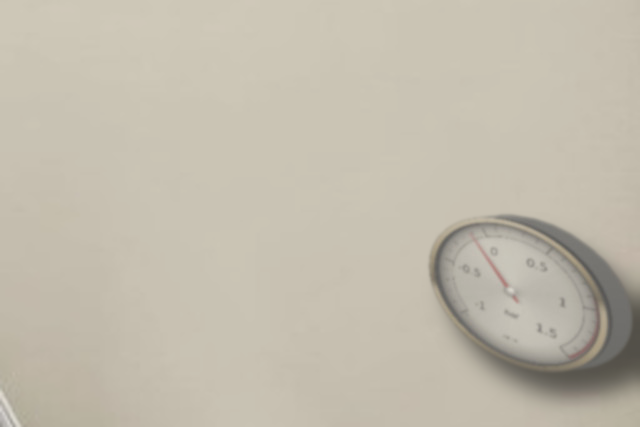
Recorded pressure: -0.1
